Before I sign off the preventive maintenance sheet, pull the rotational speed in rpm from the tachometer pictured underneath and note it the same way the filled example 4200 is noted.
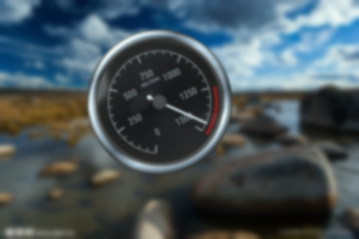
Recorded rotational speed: 1450
